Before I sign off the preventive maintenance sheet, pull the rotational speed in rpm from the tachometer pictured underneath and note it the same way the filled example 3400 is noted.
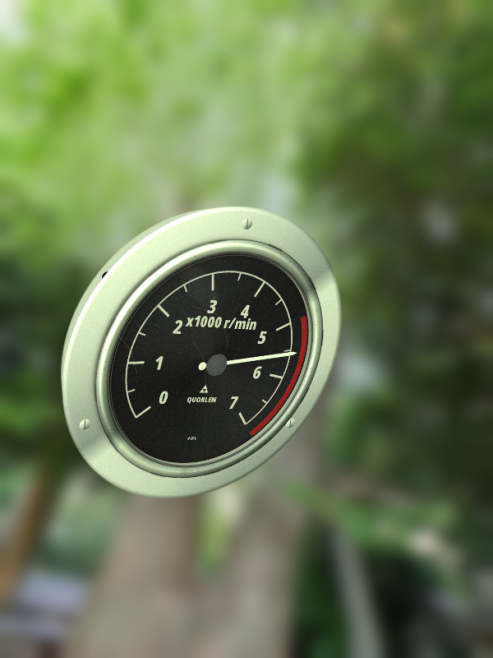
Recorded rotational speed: 5500
